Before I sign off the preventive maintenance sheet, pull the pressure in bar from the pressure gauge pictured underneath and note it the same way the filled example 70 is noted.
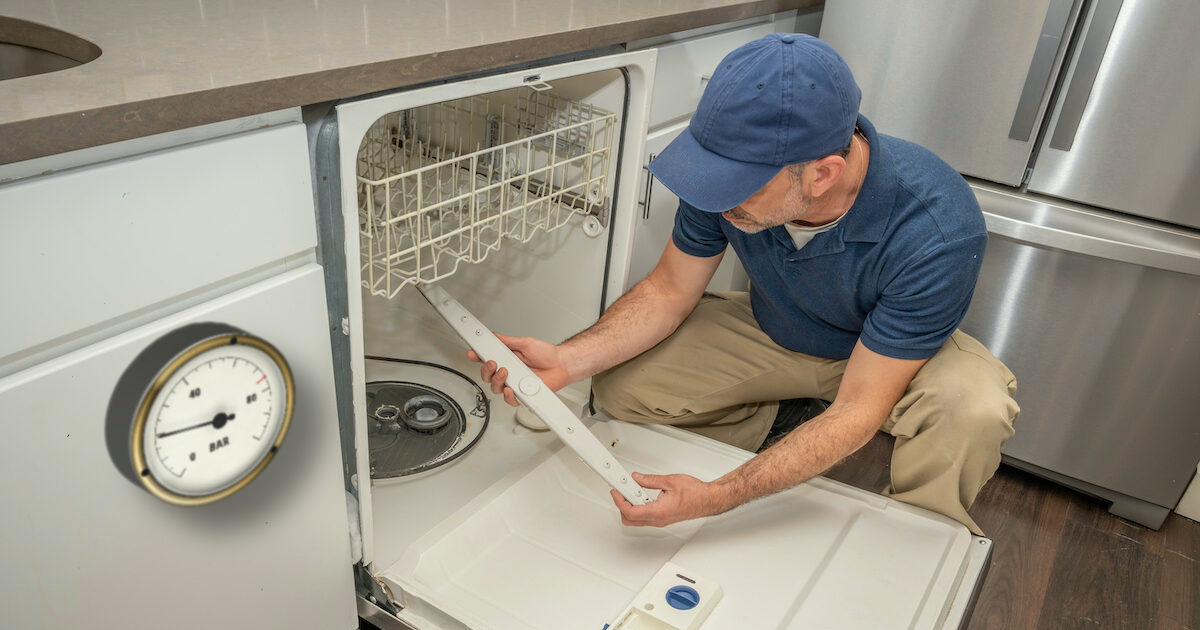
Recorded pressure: 20
